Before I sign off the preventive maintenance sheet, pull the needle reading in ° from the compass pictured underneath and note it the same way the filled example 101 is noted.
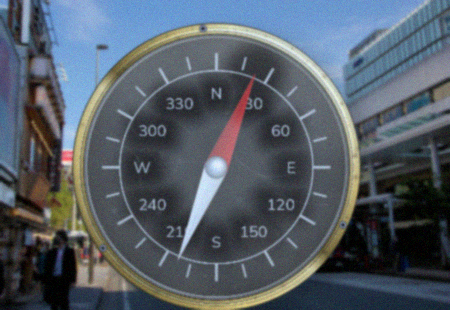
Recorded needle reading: 22.5
